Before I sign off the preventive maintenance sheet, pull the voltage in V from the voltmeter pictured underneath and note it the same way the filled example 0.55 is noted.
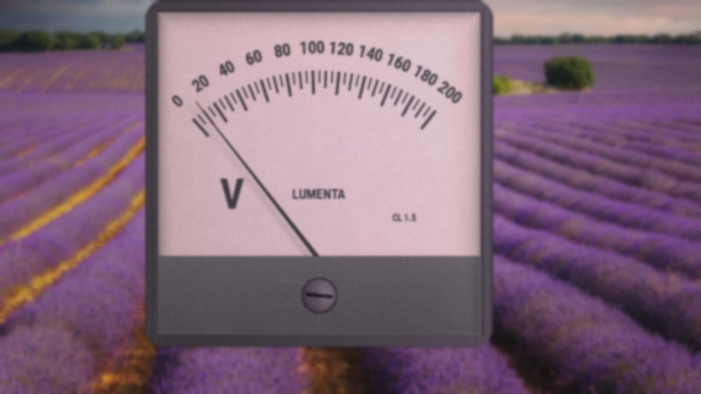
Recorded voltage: 10
